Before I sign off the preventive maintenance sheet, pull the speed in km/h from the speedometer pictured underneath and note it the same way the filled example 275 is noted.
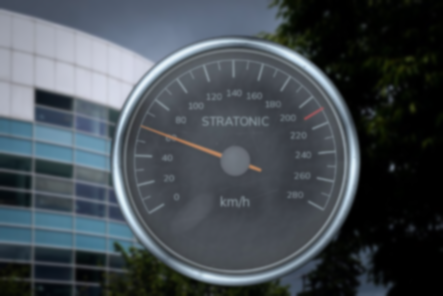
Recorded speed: 60
